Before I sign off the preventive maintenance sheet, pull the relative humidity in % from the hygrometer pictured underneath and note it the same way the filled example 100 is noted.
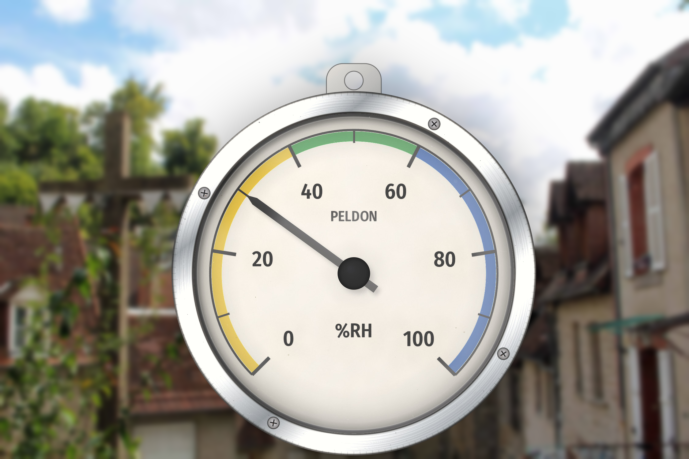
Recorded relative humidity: 30
